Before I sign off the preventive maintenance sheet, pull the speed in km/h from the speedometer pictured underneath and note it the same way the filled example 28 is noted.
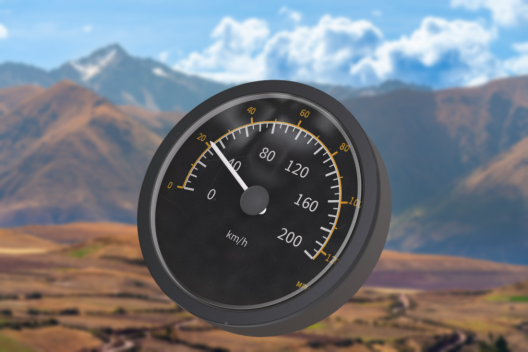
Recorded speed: 35
